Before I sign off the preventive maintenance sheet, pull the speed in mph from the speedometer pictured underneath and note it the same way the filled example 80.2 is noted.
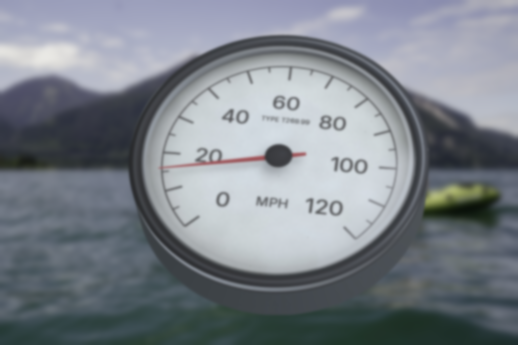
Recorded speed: 15
